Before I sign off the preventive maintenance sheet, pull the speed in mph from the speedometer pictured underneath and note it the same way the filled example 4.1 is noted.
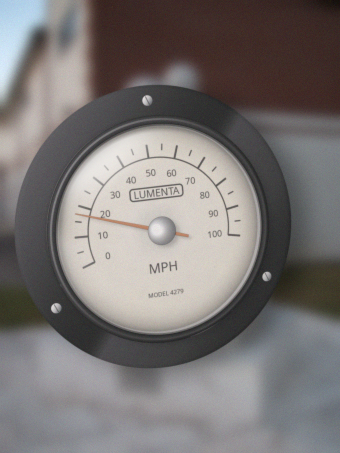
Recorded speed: 17.5
